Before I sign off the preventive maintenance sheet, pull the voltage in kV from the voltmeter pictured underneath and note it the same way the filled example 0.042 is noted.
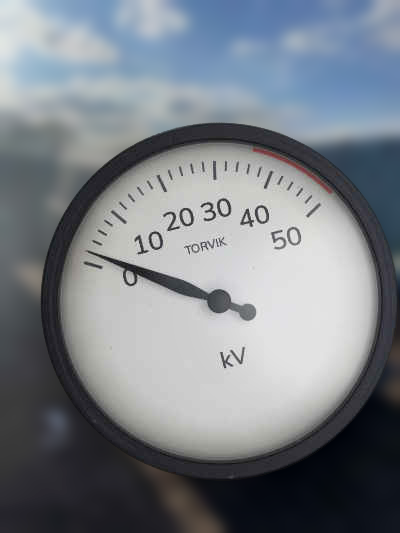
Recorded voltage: 2
